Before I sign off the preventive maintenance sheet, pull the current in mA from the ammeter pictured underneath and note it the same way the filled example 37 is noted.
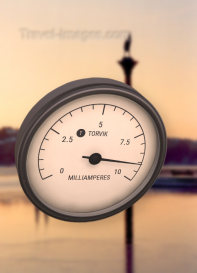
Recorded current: 9
